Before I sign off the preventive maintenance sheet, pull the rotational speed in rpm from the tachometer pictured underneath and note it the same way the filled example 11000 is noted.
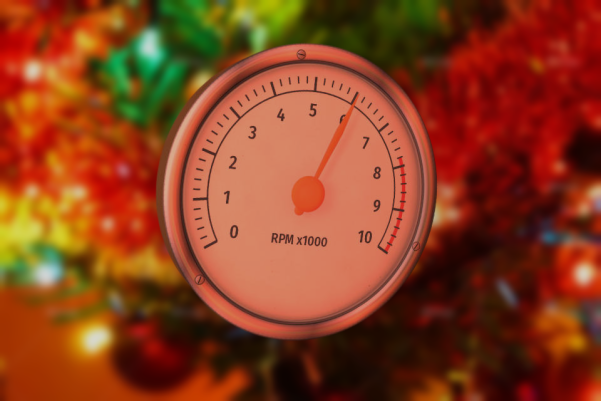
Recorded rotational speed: 6000
